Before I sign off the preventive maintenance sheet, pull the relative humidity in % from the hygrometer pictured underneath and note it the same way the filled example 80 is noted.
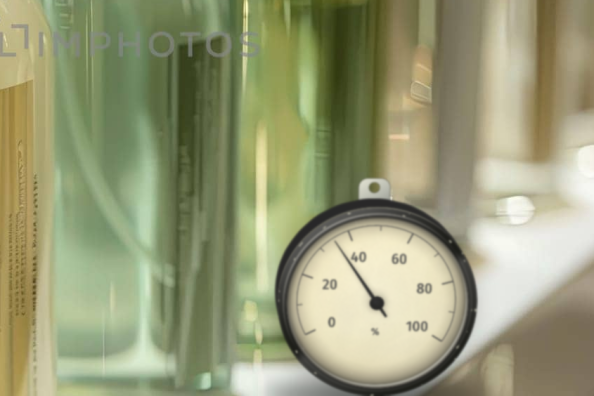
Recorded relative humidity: 35
